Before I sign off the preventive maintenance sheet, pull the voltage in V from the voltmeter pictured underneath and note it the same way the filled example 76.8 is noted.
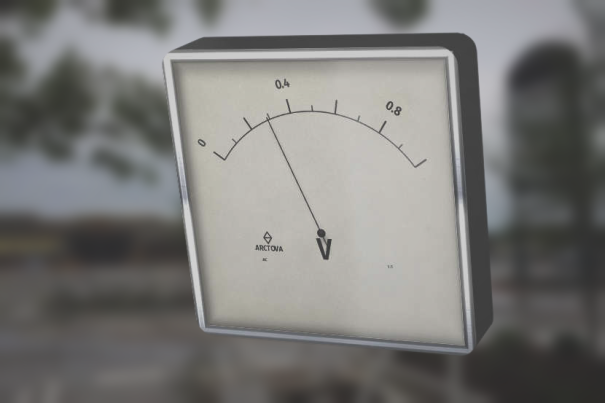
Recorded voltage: 0.3
